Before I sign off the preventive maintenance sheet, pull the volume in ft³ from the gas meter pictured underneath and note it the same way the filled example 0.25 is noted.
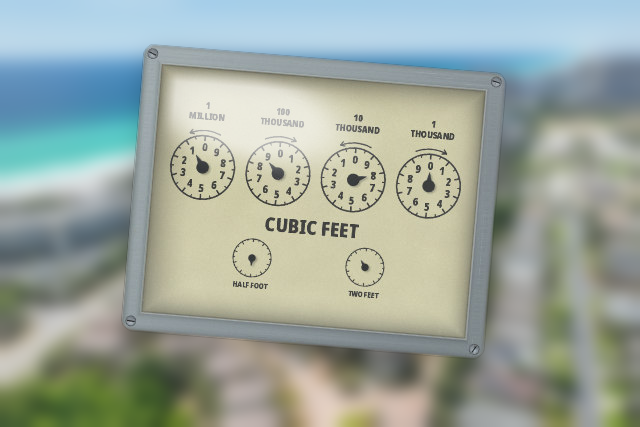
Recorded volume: 88000
